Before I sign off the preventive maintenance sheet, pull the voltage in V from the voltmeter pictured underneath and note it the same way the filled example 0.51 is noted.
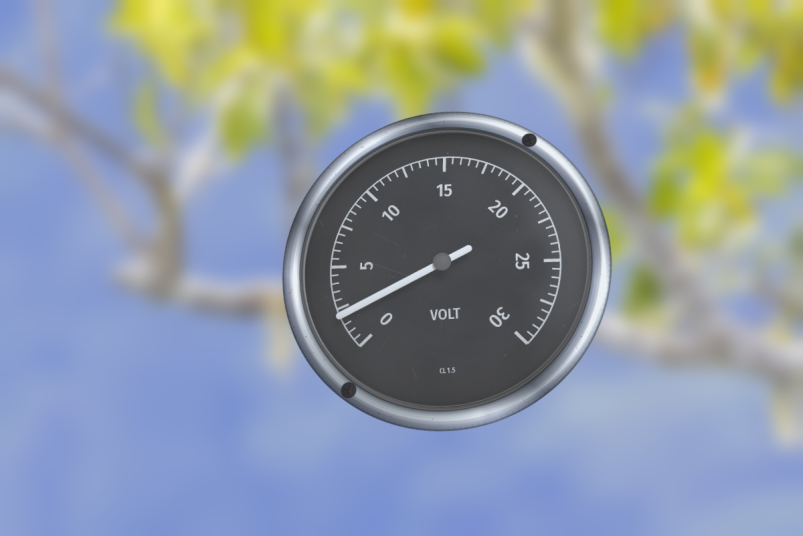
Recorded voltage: 2
